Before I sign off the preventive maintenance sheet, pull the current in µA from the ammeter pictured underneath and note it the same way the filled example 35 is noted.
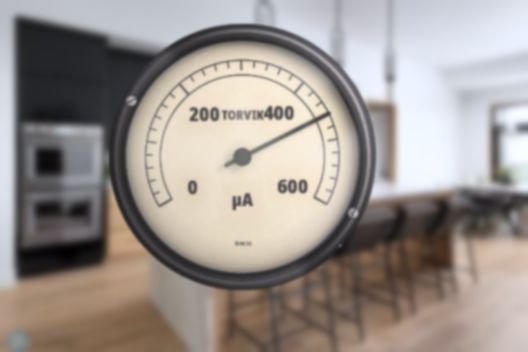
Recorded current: 460
